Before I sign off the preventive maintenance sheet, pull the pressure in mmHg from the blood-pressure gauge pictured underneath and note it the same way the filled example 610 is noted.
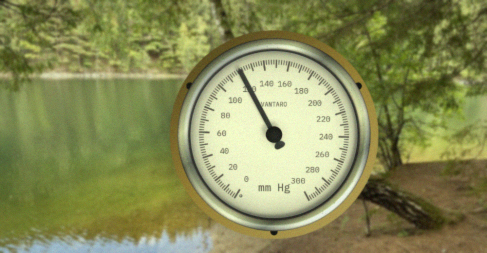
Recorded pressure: 120
